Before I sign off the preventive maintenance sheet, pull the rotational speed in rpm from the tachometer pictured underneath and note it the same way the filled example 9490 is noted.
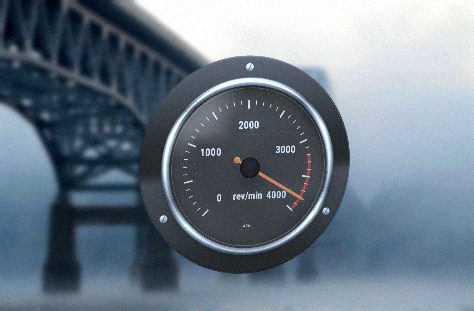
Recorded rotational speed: 3800
